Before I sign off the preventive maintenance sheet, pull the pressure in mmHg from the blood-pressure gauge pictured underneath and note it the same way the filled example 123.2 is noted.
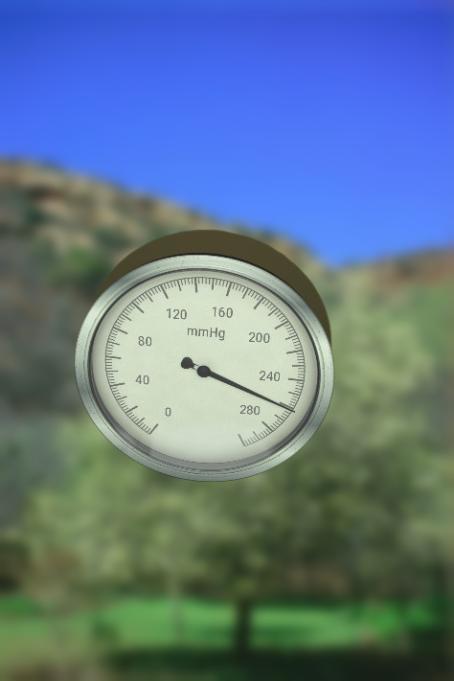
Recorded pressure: 260
